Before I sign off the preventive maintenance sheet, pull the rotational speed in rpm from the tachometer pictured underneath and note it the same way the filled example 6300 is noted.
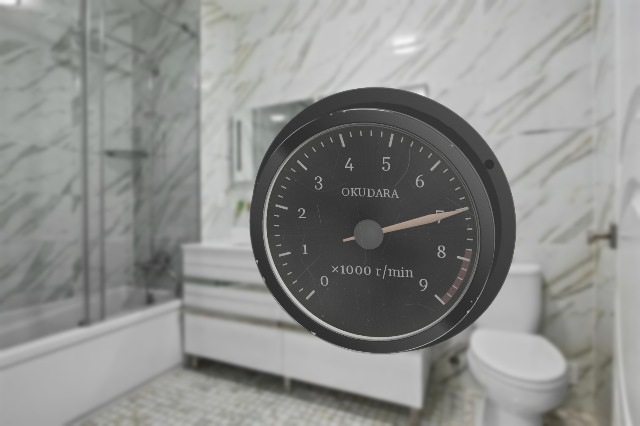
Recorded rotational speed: 7000
